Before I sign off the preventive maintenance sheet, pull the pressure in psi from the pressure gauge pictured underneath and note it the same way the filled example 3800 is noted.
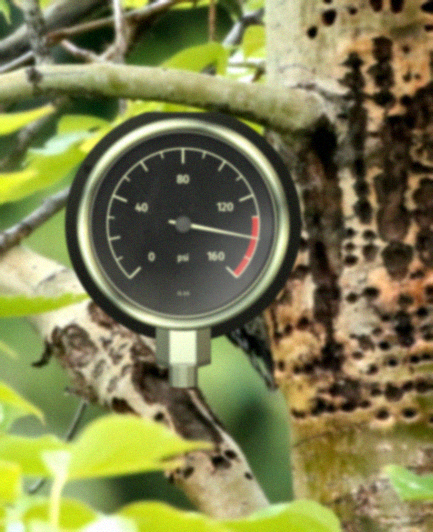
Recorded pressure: 140
